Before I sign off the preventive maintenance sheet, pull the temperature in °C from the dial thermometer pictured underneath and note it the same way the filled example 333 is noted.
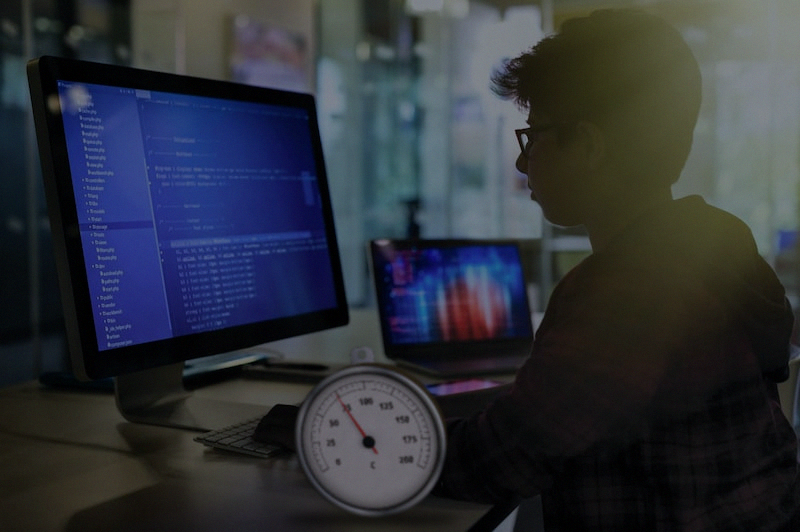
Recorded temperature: 75
